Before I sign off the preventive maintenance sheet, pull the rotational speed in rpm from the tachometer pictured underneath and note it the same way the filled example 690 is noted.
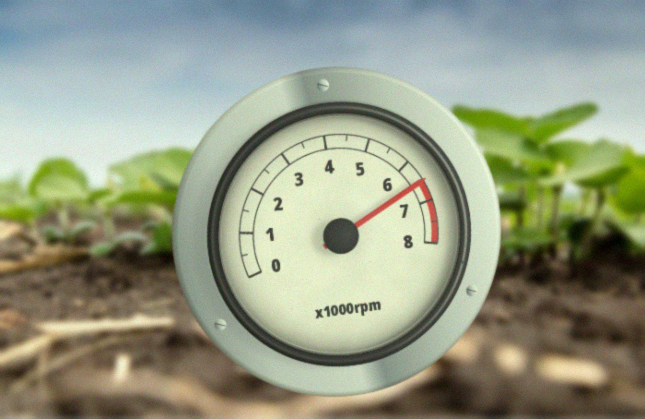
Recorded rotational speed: 6500
